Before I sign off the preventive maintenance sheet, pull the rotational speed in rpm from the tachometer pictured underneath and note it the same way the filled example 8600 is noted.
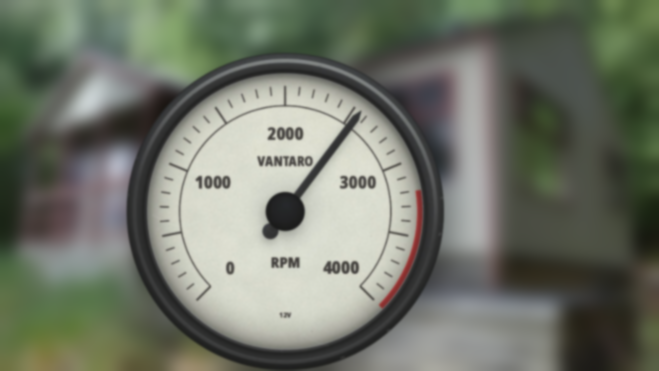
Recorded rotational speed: 2550
